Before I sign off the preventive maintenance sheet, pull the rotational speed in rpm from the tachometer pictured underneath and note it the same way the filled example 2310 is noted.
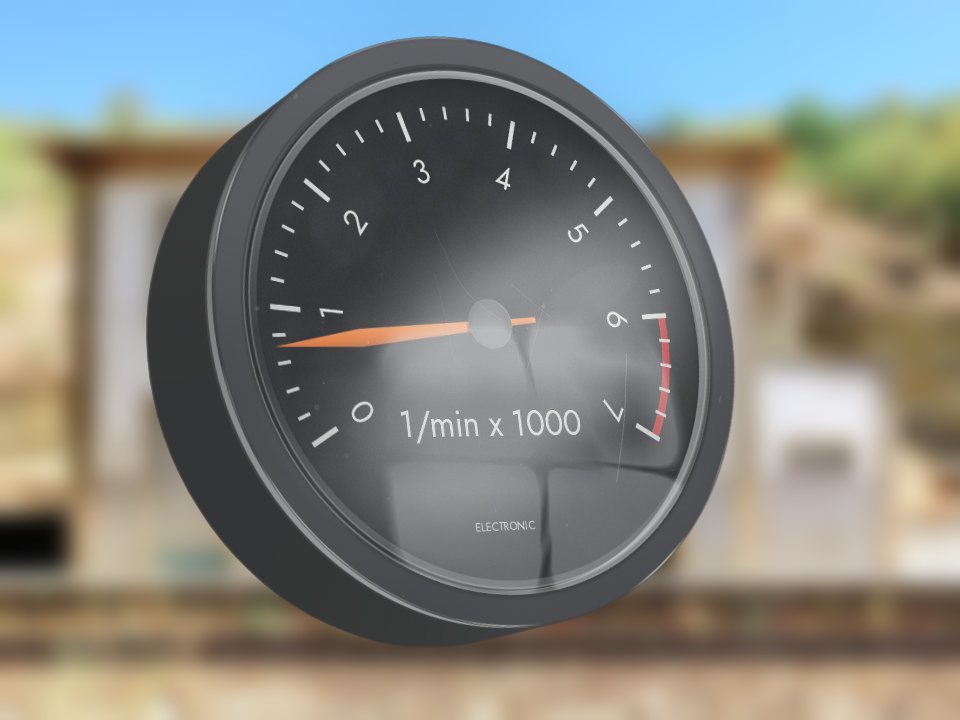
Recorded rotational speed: 700
